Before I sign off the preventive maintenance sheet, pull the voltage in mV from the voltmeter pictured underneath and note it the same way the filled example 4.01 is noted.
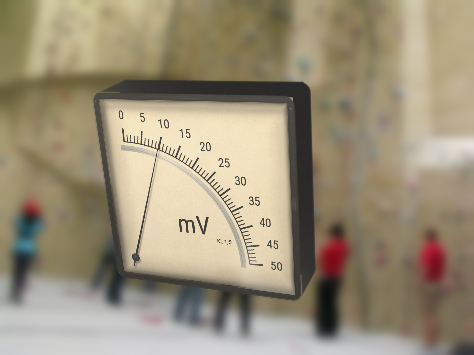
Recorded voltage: 10
